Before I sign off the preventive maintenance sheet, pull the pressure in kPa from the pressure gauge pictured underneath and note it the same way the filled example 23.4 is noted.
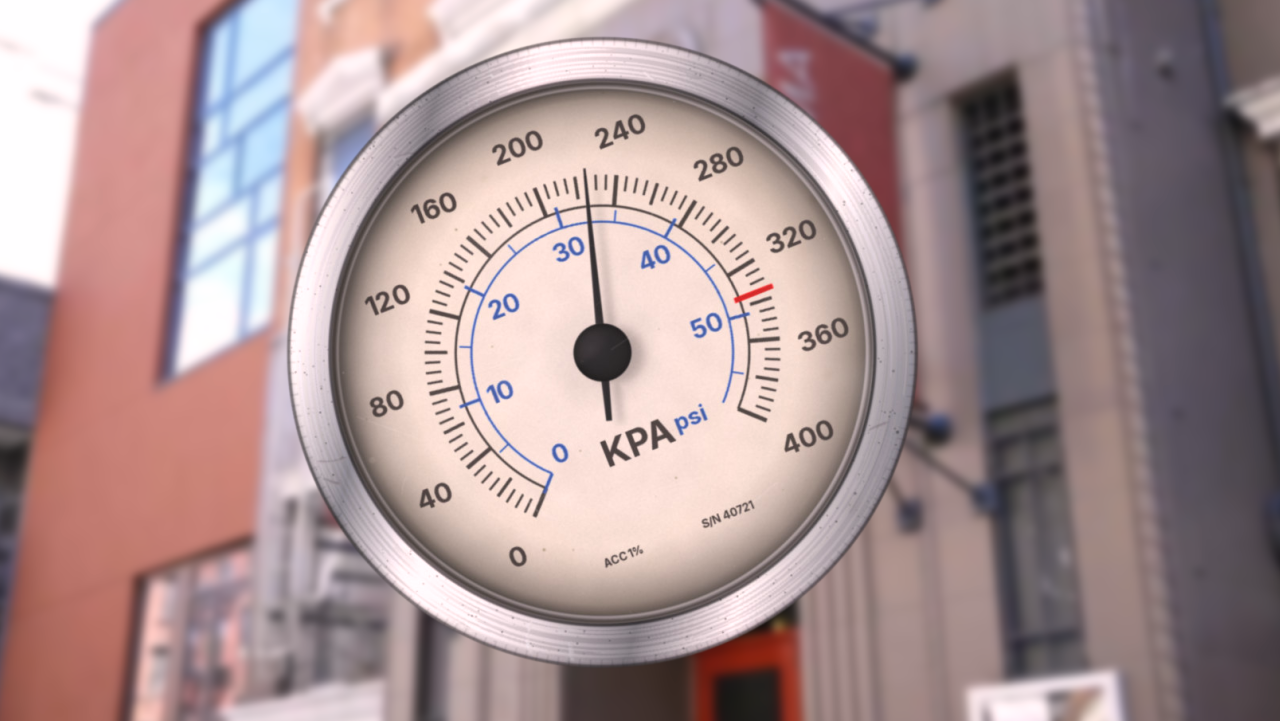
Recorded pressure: 225
